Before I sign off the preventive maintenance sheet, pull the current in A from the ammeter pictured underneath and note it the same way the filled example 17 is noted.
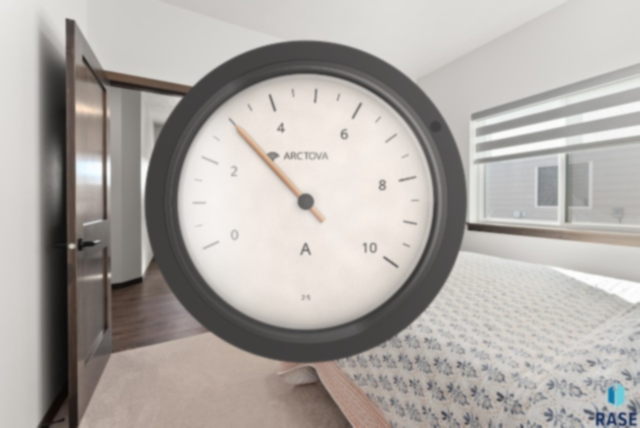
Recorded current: 3
